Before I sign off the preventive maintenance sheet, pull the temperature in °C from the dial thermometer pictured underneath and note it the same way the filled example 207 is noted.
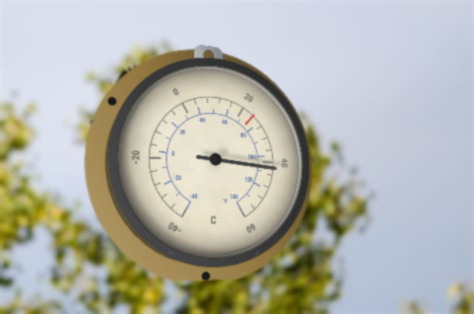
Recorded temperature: 42
